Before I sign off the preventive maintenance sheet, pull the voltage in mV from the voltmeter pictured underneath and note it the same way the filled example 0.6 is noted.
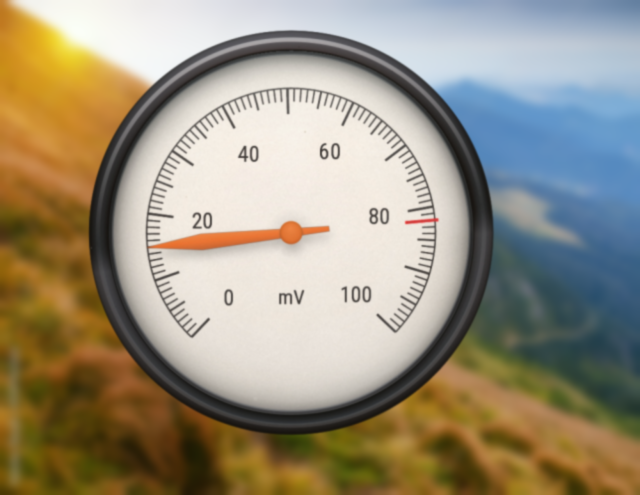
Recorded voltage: 15
